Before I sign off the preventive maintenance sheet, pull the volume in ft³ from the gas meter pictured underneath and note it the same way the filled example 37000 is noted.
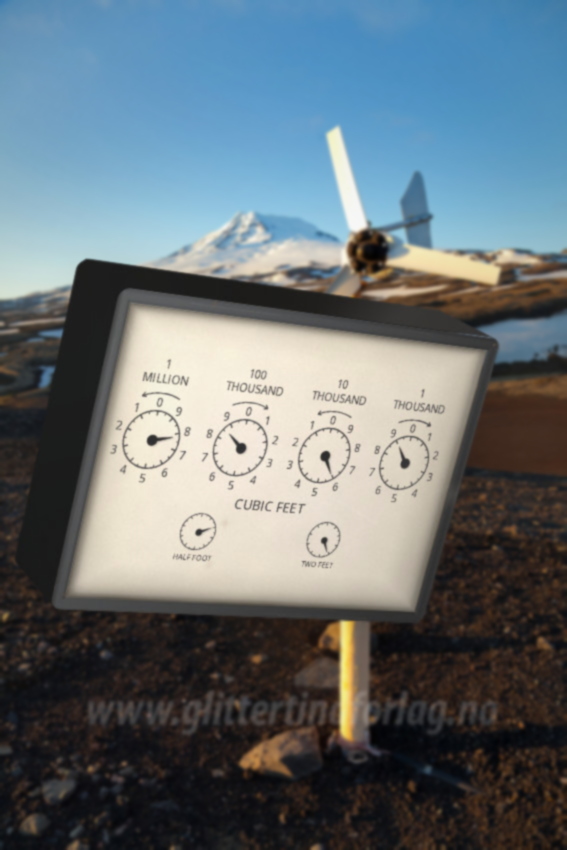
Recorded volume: 785900
